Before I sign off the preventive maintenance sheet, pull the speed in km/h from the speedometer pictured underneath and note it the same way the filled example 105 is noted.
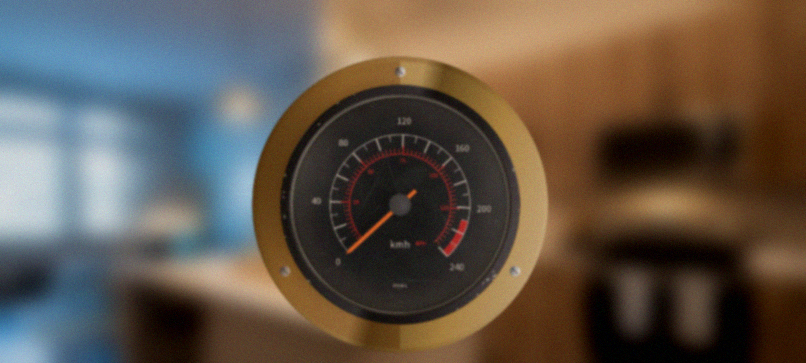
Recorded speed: 0
